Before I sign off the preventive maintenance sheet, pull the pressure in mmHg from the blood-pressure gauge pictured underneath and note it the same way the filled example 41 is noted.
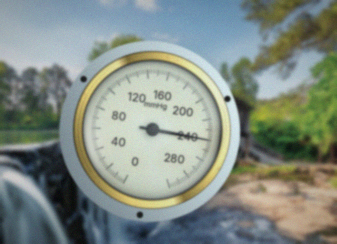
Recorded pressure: 240
